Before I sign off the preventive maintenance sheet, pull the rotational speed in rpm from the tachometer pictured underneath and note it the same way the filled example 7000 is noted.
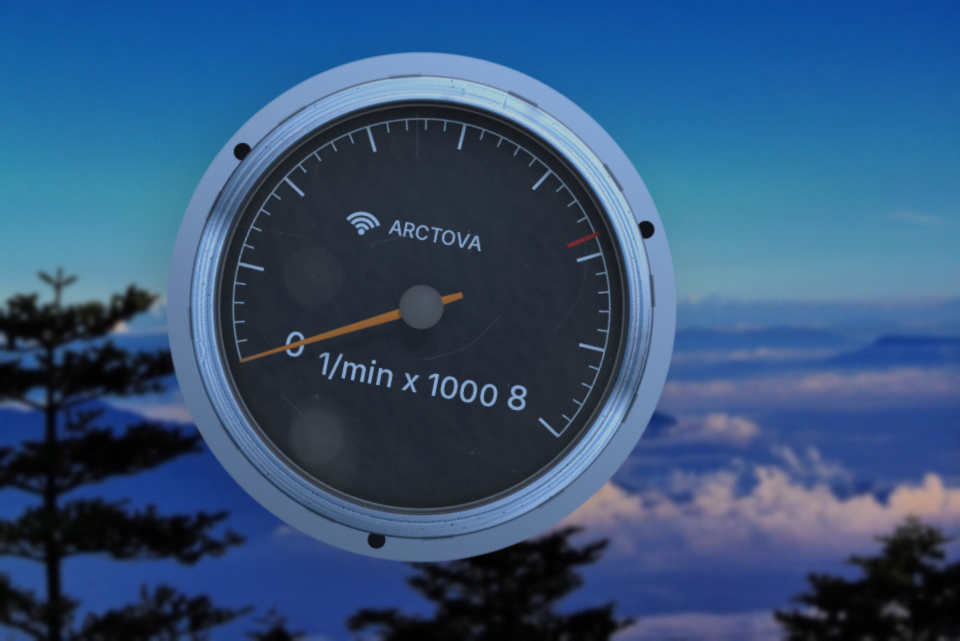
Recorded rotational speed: 0
